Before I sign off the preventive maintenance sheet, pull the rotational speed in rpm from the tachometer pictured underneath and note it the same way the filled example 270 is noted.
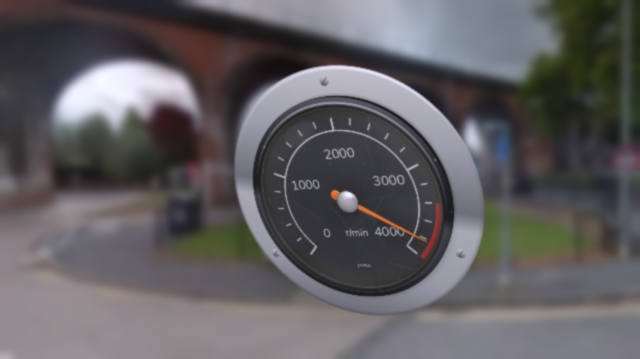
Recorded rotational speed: 3800
